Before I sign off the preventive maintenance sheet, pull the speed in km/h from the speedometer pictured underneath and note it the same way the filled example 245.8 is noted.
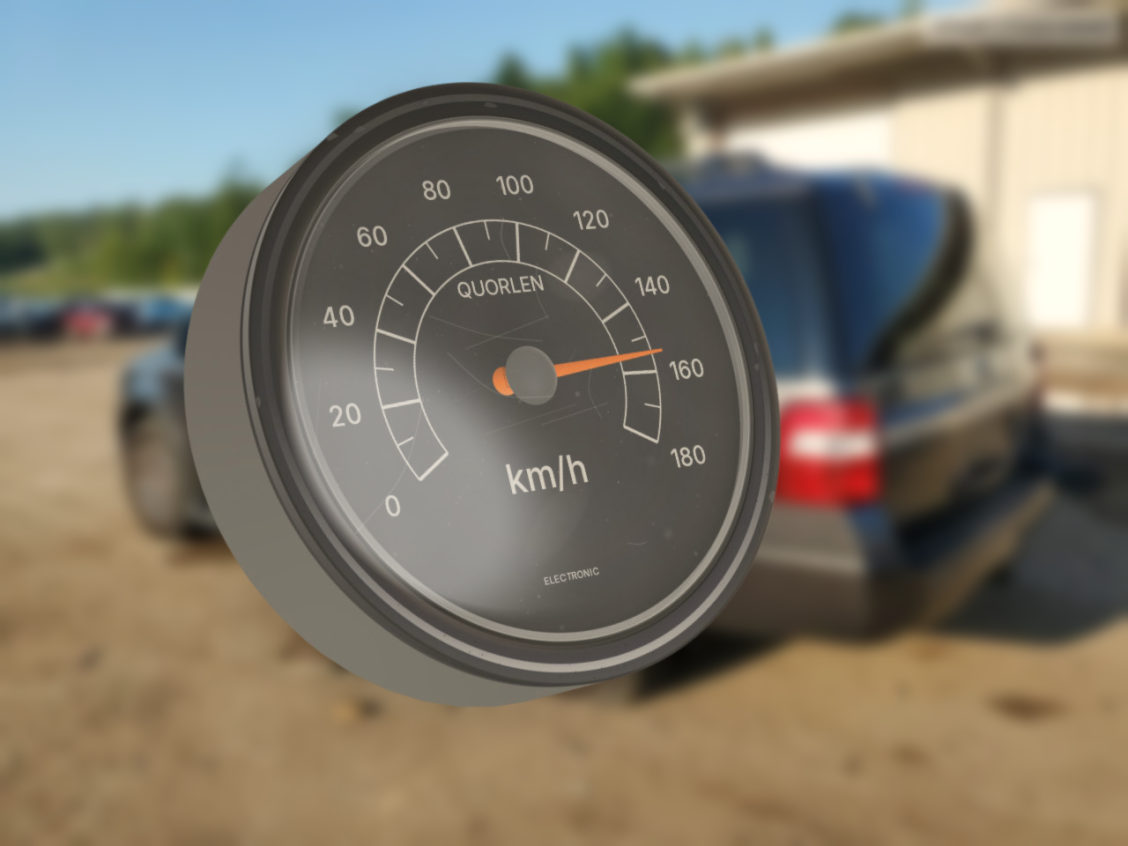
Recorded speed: 155
